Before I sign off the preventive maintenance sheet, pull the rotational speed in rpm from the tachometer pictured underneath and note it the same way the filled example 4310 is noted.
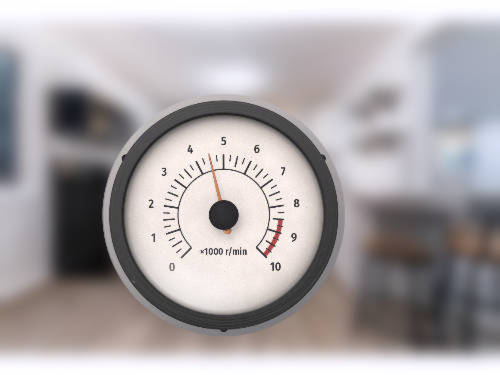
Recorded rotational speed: 4500
